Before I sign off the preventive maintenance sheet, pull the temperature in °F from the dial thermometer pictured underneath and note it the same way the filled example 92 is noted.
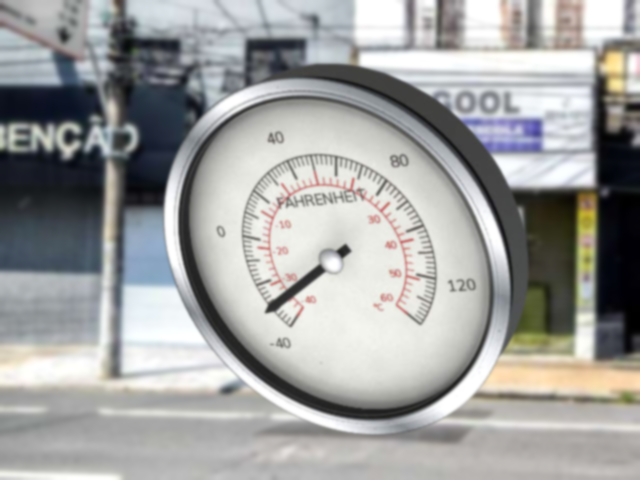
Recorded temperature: -30
